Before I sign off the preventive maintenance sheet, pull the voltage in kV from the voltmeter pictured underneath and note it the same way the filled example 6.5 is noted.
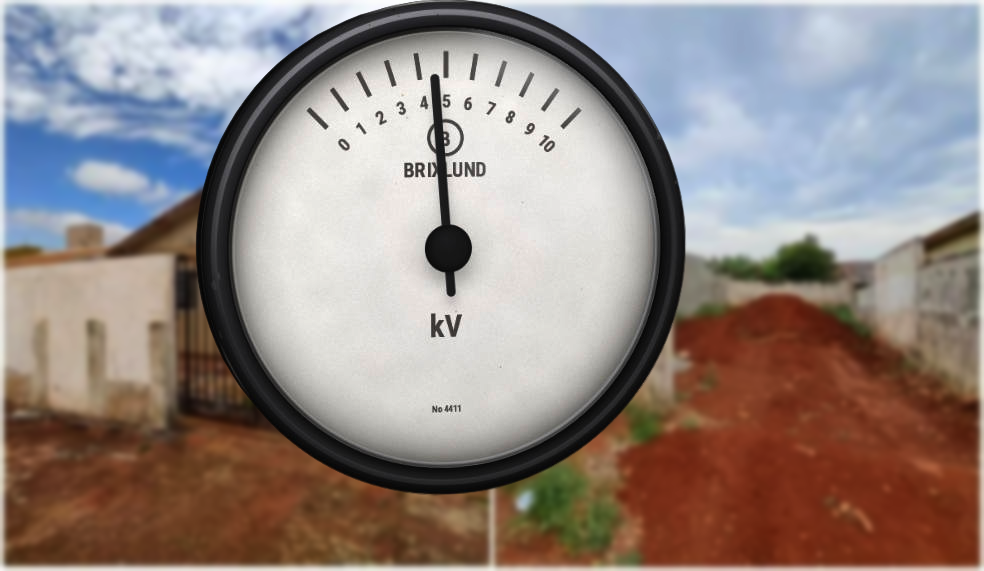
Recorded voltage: 4.5
